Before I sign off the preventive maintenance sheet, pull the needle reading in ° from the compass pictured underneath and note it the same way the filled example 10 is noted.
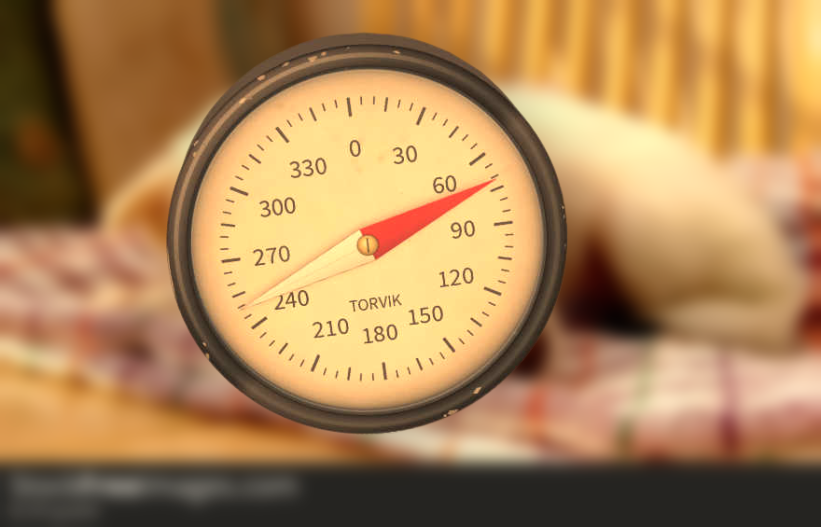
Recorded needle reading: 70
